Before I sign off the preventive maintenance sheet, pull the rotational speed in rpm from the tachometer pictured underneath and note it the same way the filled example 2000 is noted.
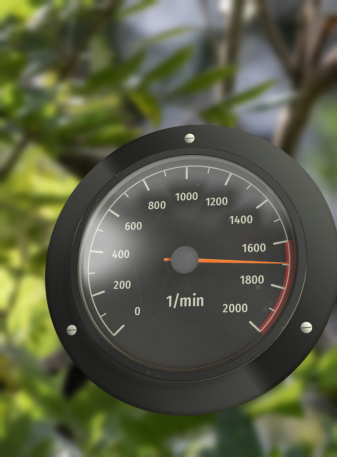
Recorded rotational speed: 1700
